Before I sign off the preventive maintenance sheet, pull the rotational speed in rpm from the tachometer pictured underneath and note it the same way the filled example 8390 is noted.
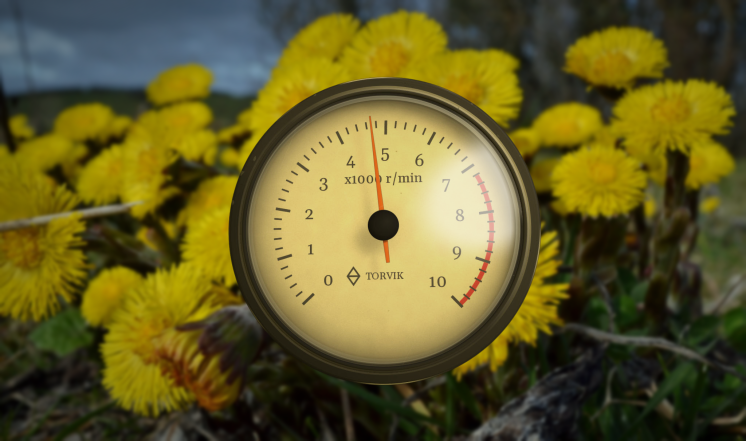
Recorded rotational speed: 4700
